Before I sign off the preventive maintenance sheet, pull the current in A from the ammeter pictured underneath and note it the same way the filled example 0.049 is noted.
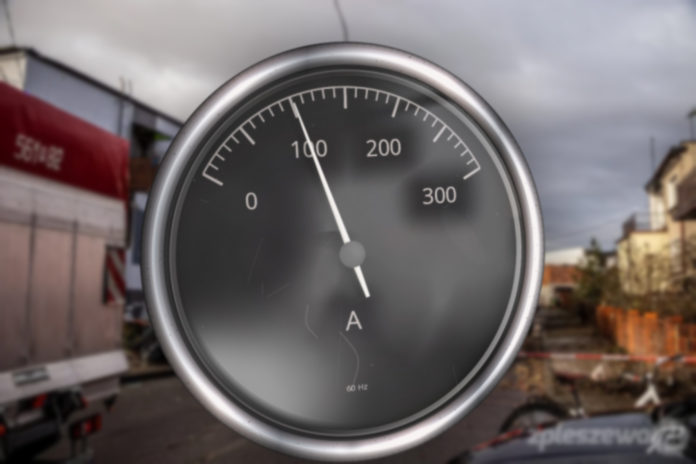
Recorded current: 100
